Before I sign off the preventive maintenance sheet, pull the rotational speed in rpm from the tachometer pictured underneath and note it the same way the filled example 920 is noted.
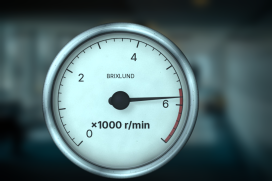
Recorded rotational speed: 5800
